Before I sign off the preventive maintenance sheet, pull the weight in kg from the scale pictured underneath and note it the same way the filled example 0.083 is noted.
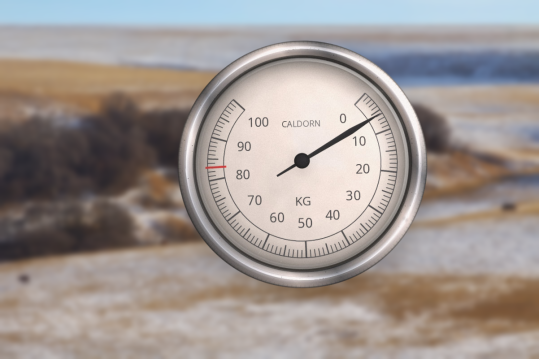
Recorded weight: 6
